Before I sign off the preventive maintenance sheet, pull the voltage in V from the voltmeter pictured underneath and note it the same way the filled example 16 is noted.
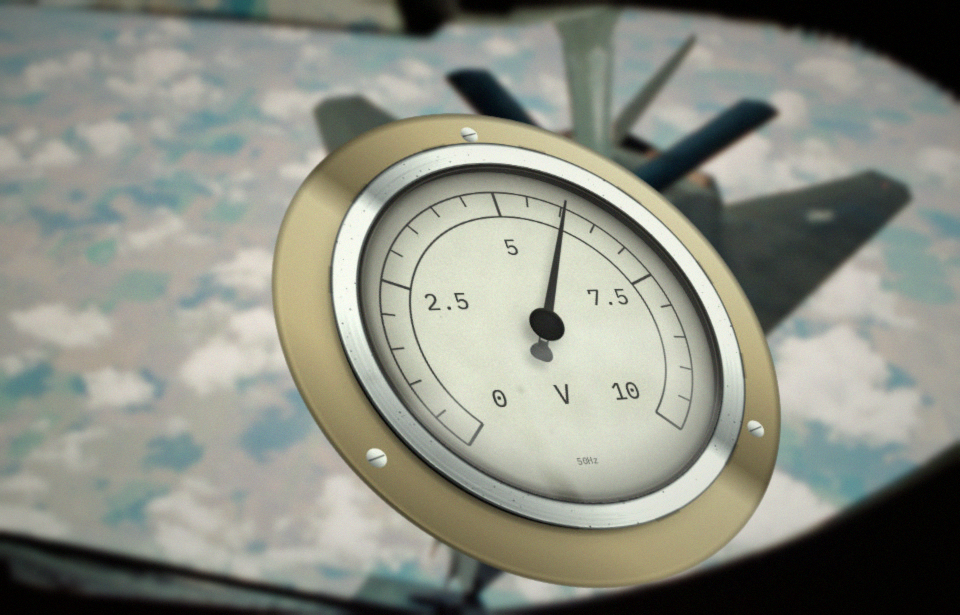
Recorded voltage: 6
